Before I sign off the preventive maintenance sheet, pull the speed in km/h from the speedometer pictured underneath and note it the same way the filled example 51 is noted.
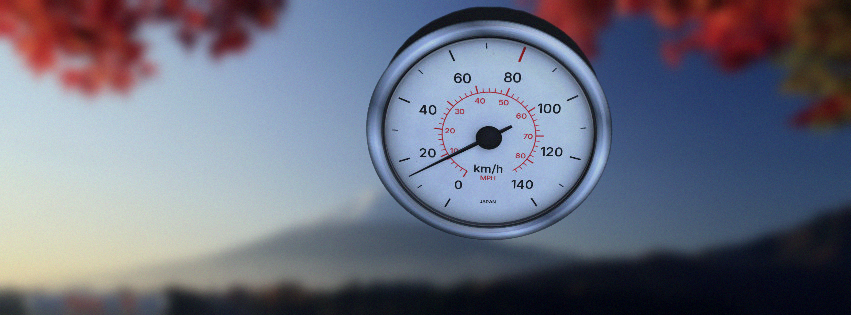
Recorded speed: 15
